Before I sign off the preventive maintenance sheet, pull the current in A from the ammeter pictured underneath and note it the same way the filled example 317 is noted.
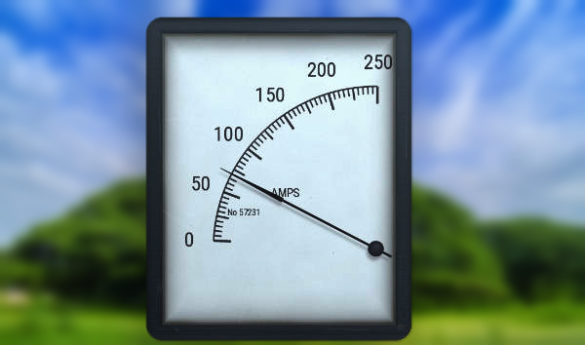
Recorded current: 70
